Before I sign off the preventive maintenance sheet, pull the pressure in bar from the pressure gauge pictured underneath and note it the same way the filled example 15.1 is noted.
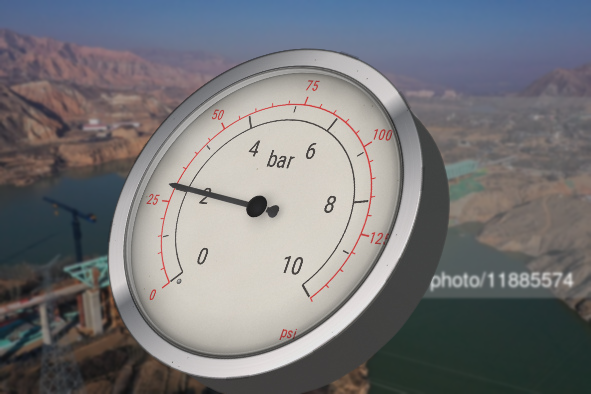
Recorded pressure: 2
